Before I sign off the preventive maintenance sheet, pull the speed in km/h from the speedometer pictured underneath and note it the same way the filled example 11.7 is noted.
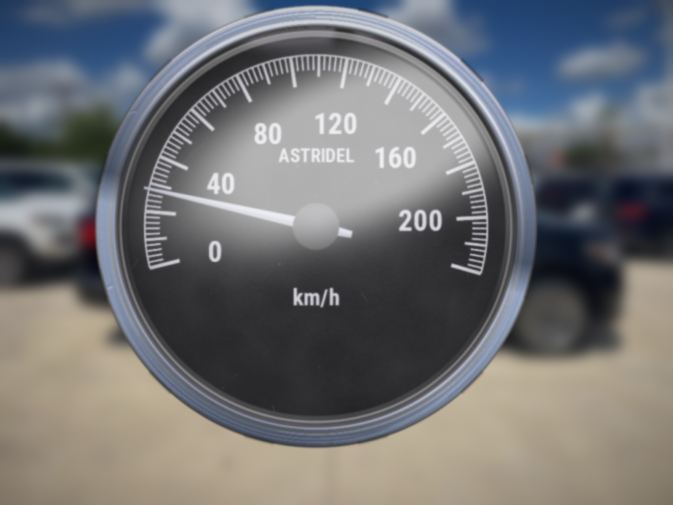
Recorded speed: 28
